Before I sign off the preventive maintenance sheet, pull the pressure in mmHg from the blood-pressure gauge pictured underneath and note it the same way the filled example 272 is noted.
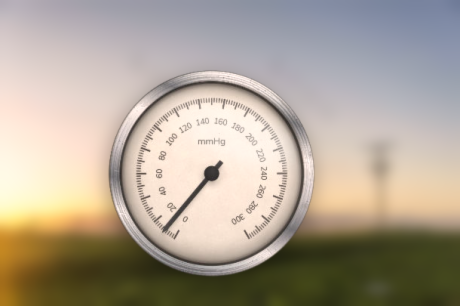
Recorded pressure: 10
